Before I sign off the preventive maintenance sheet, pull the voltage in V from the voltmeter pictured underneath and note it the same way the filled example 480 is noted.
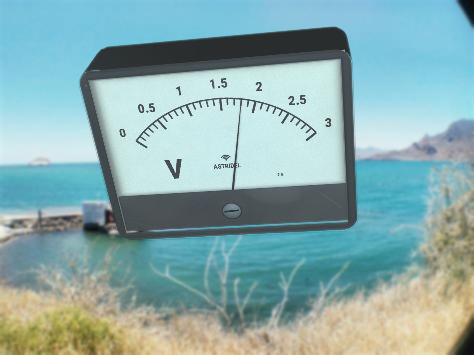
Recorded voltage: 1.8
